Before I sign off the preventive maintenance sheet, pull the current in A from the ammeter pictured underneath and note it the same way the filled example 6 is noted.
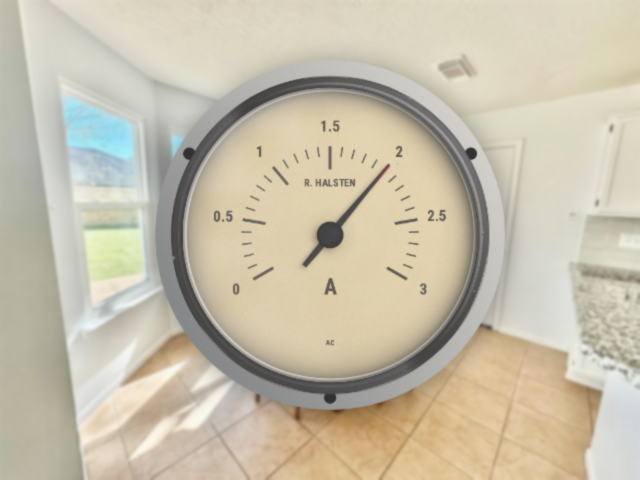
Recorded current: 2
